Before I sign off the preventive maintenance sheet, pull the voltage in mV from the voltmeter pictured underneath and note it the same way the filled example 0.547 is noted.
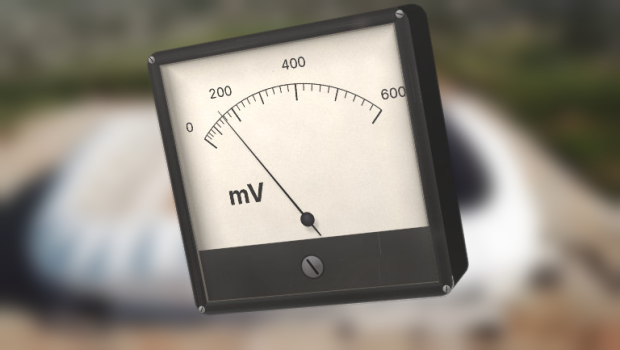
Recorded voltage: 160
